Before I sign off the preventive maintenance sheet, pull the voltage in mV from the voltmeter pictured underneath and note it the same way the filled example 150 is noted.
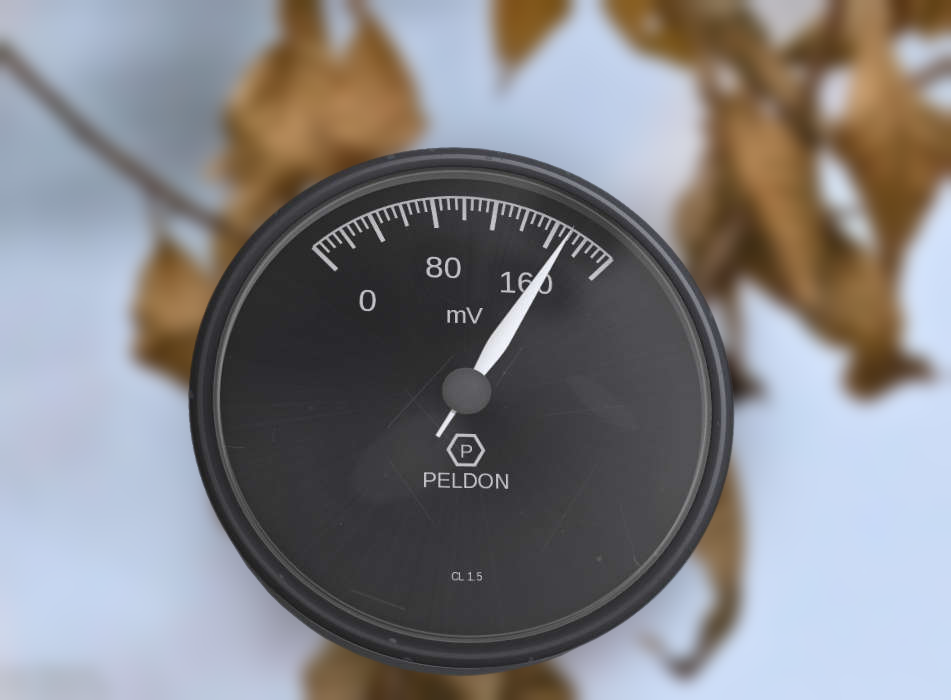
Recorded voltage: 170
